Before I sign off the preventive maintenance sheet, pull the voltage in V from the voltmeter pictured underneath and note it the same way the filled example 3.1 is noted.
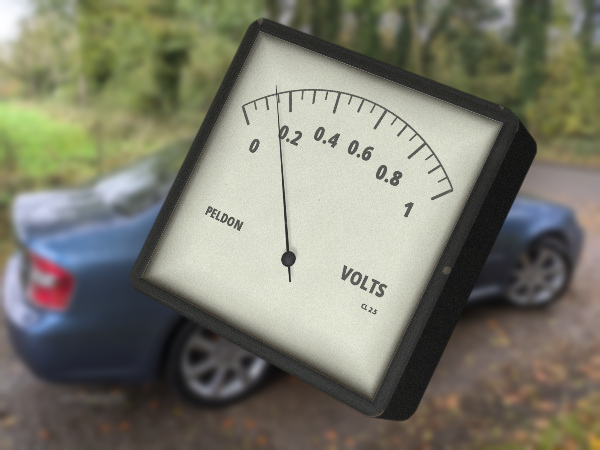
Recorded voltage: 0.15
